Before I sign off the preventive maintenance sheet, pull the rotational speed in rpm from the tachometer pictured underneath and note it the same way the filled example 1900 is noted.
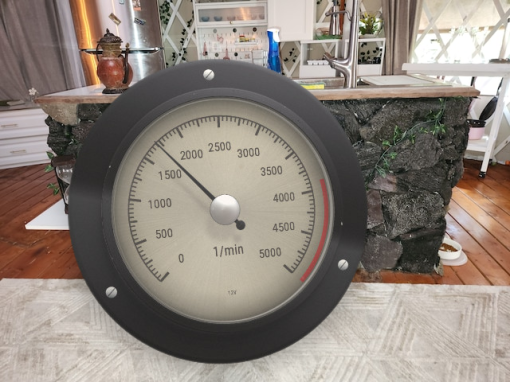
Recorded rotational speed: 1700
